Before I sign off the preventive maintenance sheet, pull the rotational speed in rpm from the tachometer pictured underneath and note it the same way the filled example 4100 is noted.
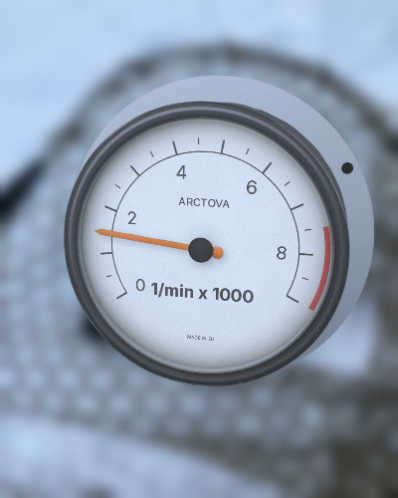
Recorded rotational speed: 1500
